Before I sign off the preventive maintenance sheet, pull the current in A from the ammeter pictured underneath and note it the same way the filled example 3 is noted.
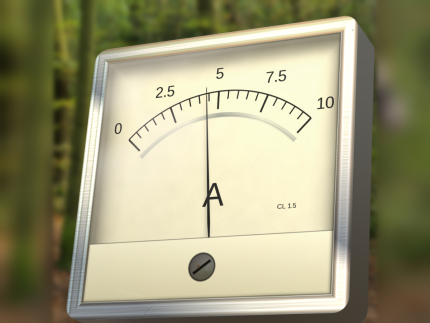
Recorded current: 4.5
